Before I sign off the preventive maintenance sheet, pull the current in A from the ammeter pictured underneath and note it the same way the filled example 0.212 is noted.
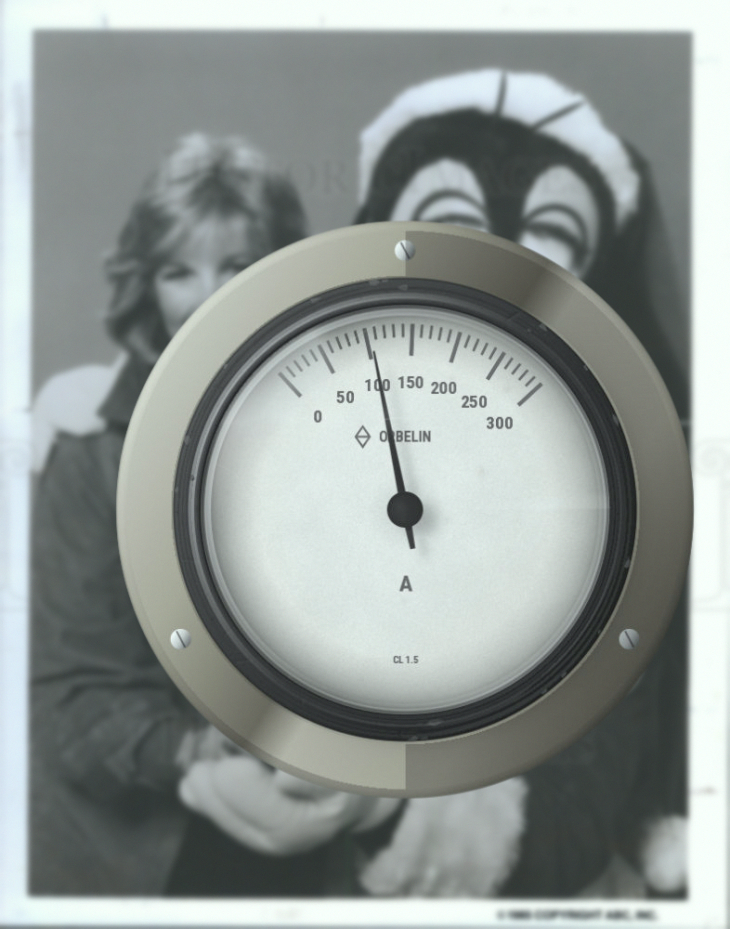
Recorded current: 105
